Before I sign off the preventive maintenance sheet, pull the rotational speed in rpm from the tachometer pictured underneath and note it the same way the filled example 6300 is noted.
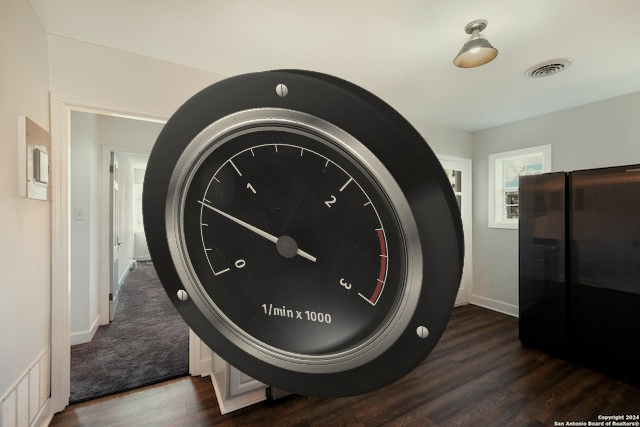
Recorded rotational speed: 600
